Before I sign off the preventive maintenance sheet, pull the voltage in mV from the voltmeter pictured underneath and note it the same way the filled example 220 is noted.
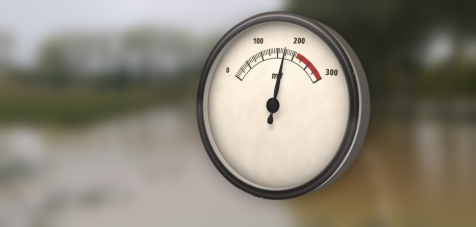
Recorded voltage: 175
